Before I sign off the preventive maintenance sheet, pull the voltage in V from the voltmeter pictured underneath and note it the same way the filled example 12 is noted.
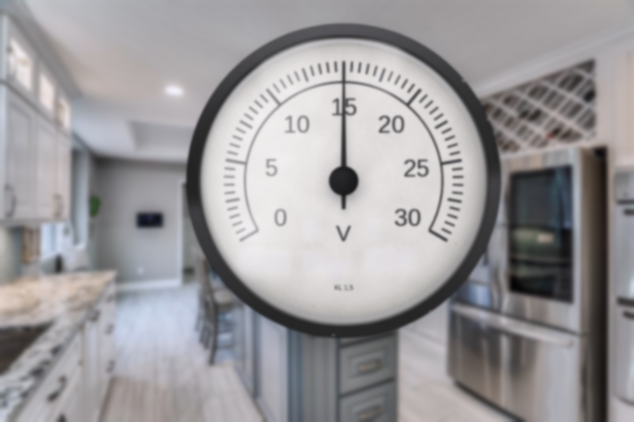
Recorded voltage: 15
